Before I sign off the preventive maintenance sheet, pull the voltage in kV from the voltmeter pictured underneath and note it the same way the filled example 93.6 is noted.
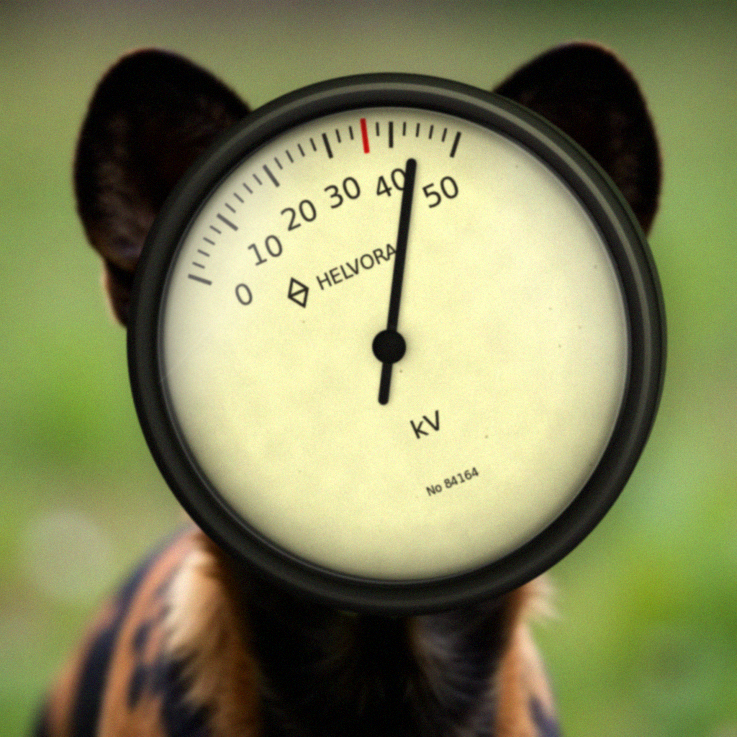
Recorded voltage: 44
